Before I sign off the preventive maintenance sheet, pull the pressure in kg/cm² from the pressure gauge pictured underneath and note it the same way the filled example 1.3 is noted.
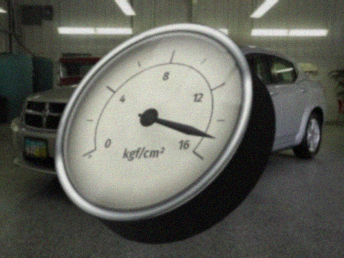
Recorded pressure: 15
